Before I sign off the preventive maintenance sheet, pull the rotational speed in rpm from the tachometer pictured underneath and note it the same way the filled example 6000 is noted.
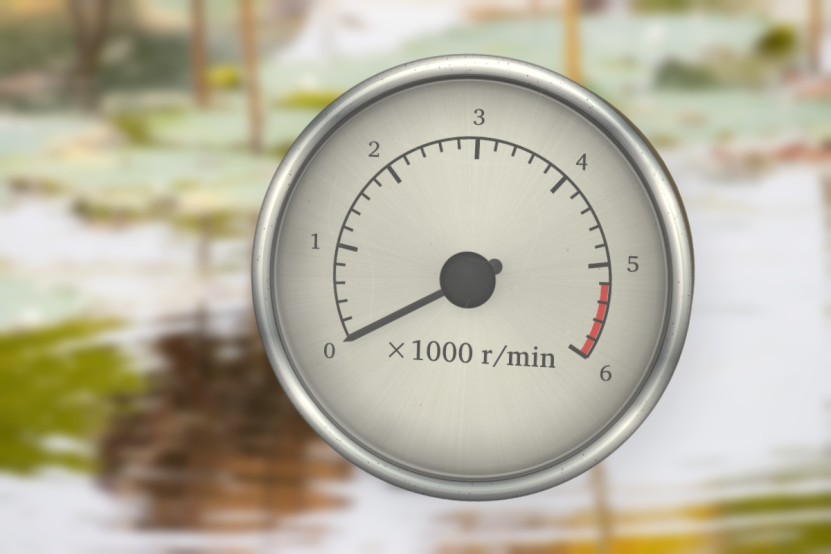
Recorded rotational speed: 0
